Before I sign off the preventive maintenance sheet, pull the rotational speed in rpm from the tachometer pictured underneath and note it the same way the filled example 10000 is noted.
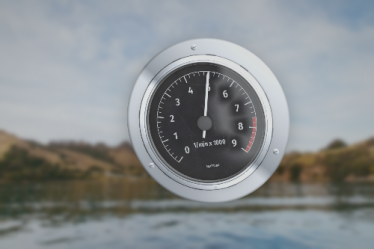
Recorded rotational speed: 5000
